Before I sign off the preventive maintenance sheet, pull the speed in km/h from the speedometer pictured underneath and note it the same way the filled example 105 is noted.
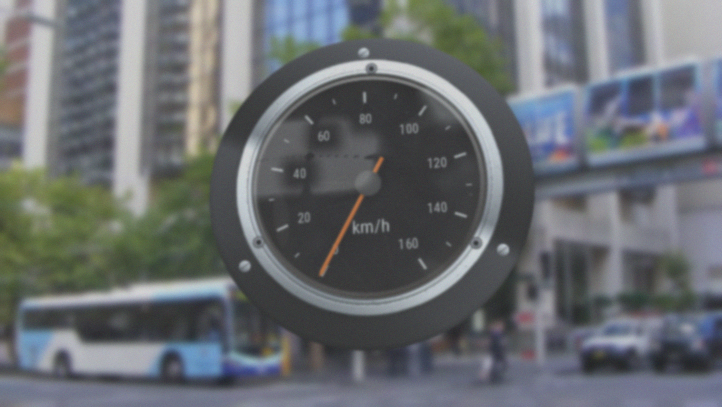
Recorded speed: 0
